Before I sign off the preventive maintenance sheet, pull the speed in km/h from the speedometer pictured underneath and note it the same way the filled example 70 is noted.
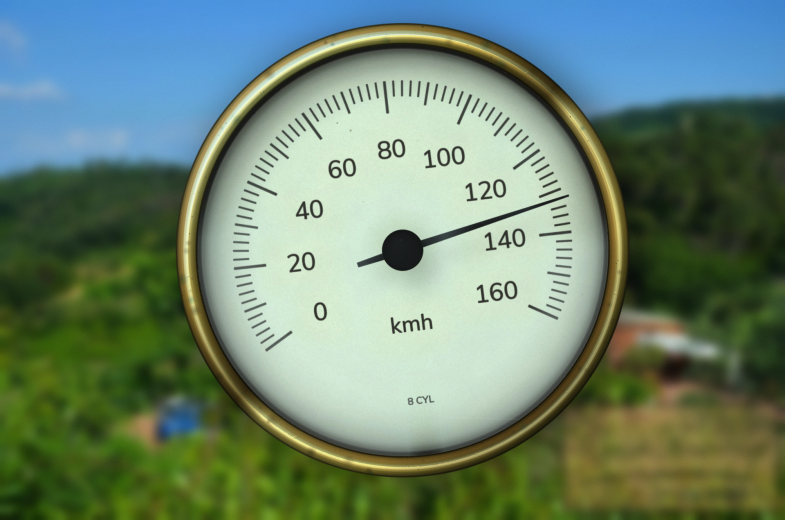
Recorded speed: 132
